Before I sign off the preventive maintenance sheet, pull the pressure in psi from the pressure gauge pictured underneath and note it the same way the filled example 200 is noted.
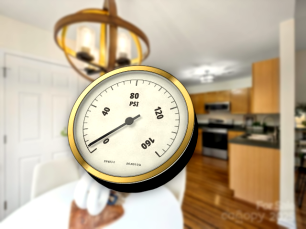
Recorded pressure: 5
